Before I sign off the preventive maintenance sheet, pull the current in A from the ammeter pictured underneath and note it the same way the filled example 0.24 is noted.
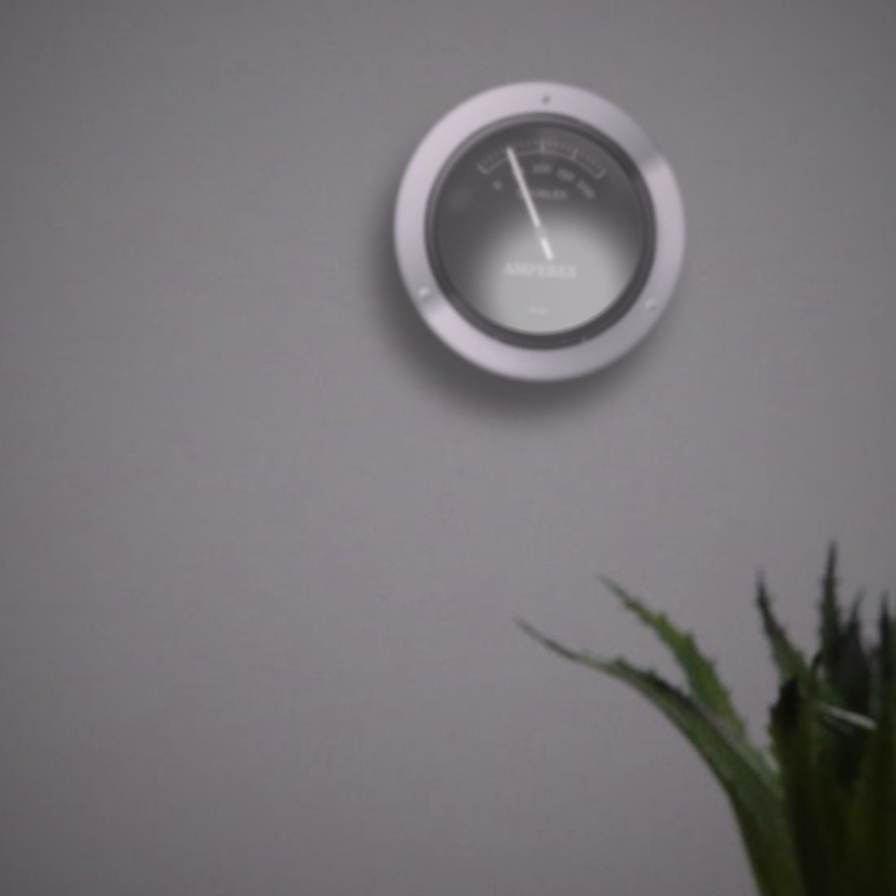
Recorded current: 50
